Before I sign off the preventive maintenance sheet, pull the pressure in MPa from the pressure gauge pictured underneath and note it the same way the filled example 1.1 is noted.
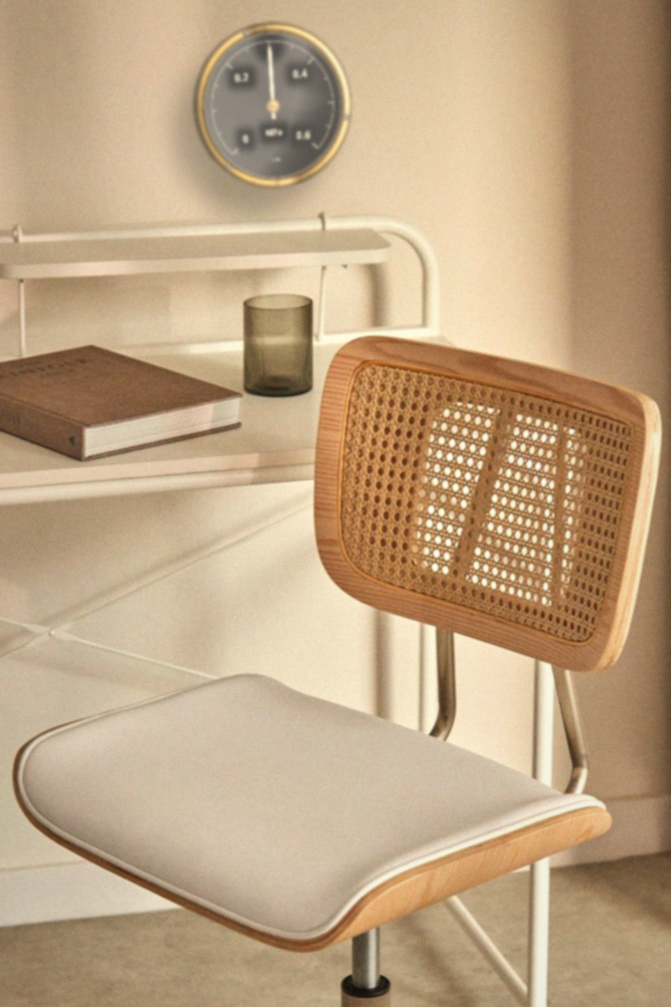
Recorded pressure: 0.3
